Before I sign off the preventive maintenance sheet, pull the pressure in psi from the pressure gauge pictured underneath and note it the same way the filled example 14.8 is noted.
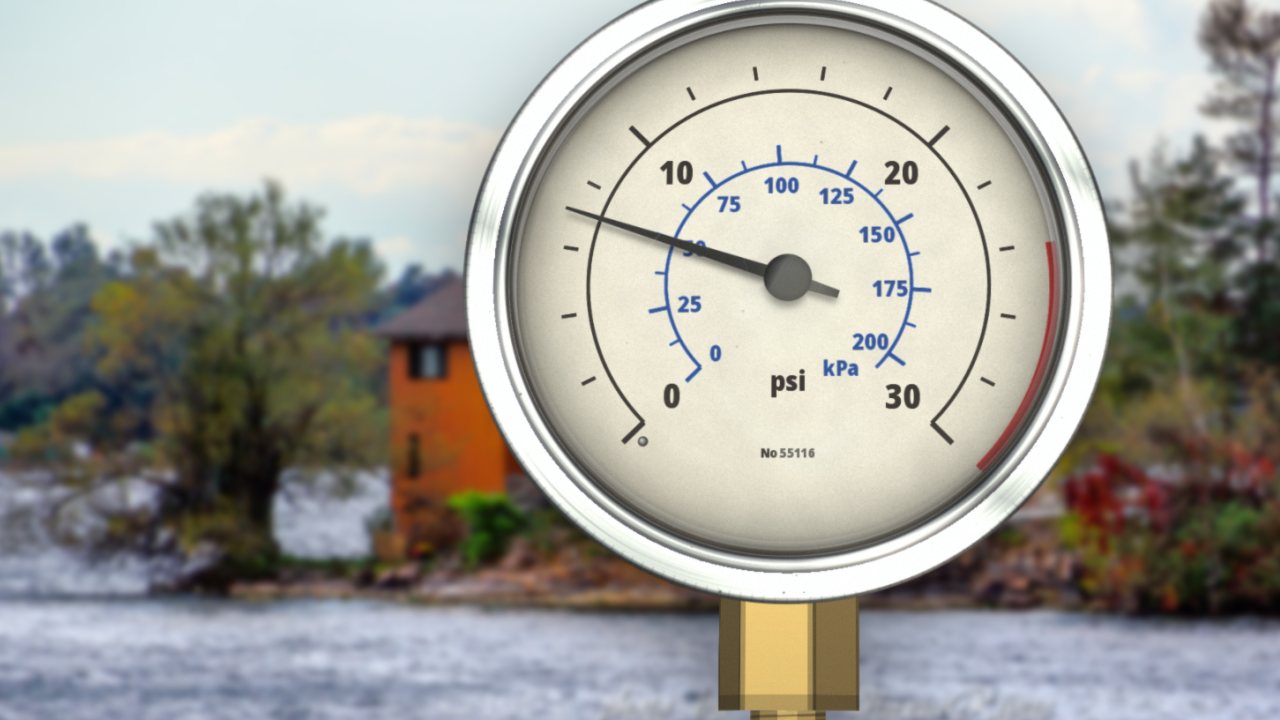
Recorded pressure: 7
